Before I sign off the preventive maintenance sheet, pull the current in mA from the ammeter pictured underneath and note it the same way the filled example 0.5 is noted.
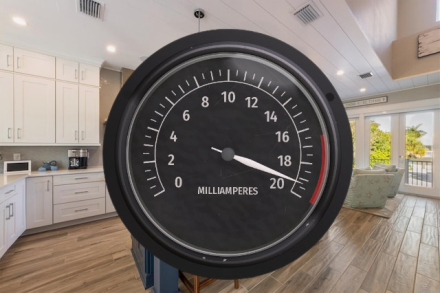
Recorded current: 19.25
